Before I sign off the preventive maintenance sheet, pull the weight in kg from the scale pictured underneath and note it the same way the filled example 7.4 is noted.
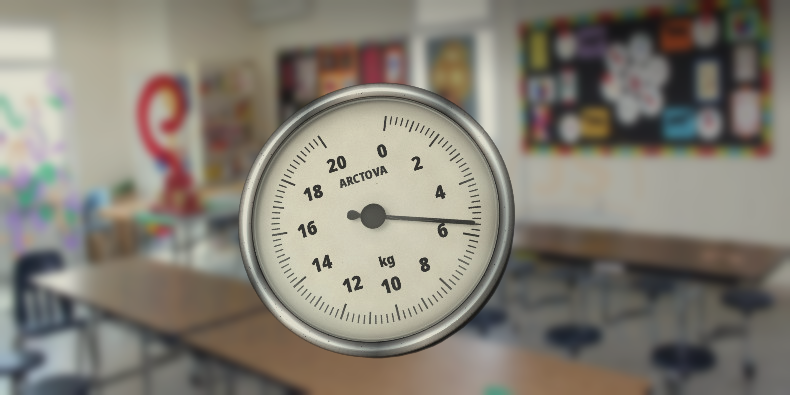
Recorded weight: 5.6
